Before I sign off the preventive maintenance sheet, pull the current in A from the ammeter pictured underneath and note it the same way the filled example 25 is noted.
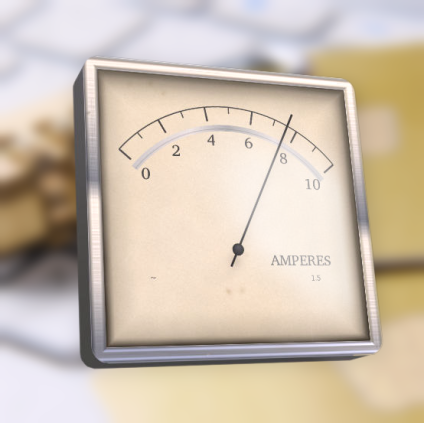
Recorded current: 7.5
